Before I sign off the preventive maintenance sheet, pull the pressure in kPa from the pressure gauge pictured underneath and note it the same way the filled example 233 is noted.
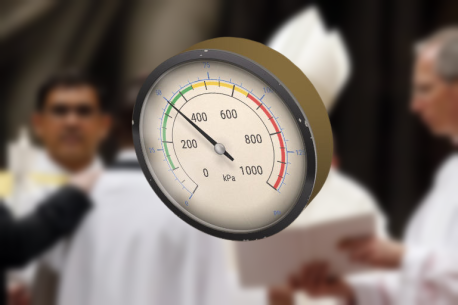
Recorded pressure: 350
